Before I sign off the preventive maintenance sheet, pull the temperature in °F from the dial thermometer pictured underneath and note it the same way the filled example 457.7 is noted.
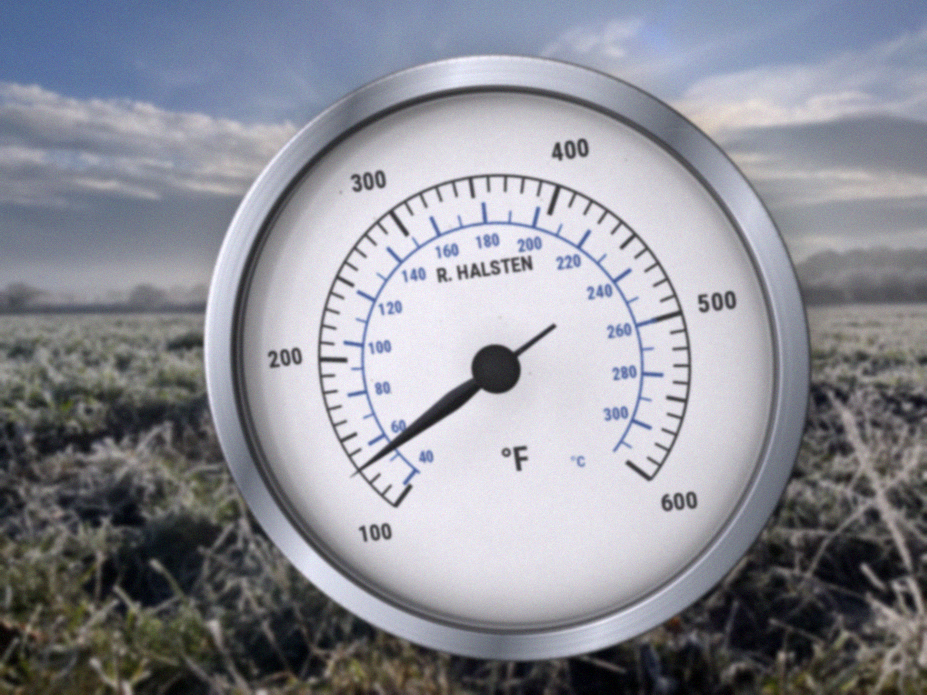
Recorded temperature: 130
